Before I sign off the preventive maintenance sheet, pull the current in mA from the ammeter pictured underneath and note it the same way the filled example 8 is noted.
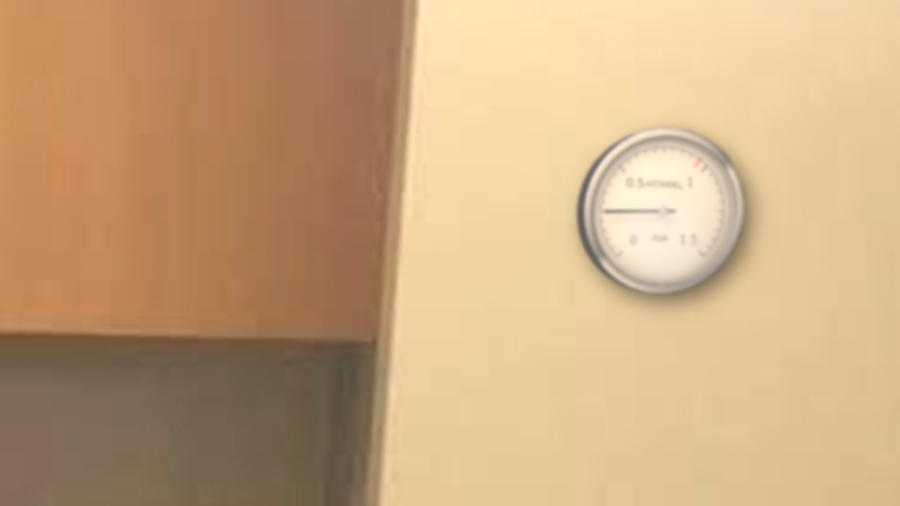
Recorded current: 0.25
